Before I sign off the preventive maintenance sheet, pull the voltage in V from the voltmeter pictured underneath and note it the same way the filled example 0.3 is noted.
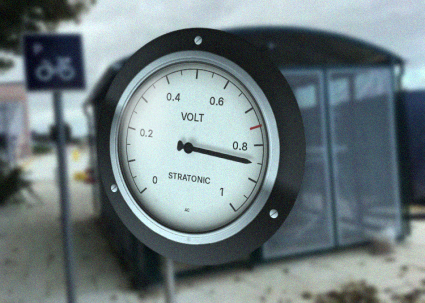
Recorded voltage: 0.85
